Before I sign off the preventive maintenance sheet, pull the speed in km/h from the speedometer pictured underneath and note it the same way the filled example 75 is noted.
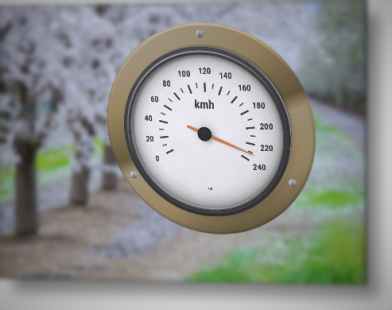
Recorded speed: 230
